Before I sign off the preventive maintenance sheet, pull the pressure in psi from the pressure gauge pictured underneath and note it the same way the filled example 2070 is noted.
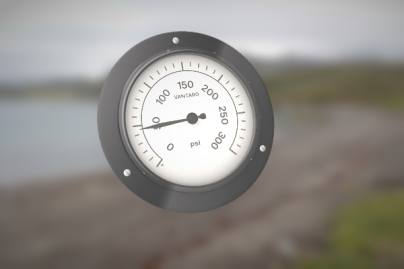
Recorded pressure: 45
